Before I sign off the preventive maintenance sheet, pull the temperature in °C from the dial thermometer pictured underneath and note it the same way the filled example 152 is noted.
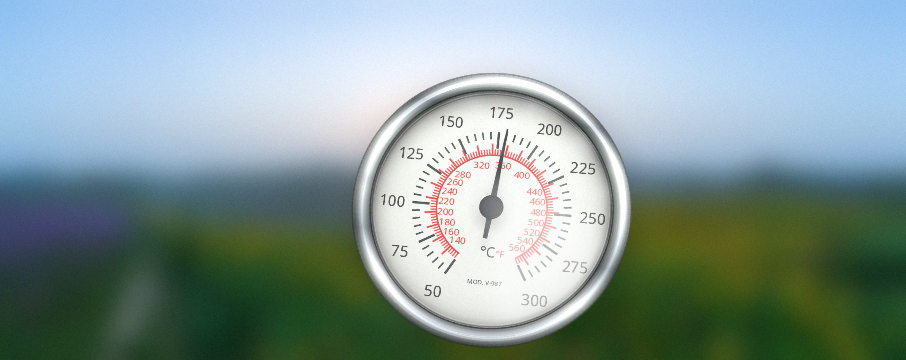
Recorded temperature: 180
